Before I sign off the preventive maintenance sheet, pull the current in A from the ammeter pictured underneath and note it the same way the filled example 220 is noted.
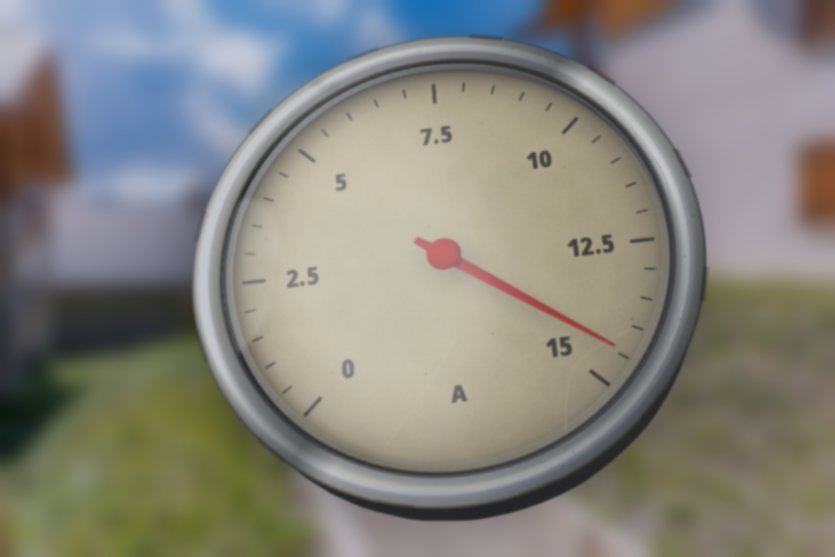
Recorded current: 14.5
